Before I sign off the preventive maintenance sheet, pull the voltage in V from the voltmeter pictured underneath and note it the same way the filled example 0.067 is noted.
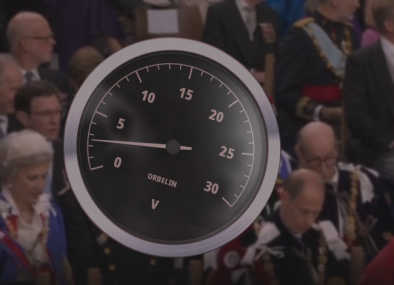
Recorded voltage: 2.5
